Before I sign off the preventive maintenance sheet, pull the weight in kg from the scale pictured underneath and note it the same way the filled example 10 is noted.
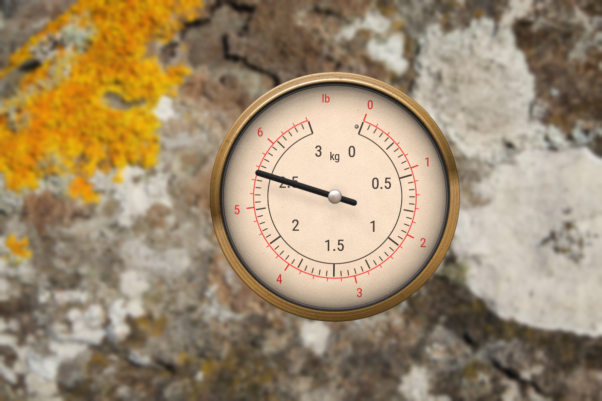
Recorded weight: 2.5
